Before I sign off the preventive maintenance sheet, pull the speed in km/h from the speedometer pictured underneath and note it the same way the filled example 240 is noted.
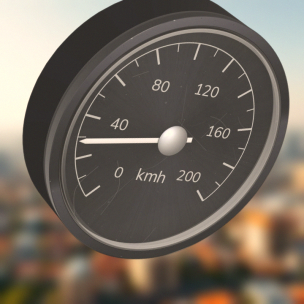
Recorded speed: 30
